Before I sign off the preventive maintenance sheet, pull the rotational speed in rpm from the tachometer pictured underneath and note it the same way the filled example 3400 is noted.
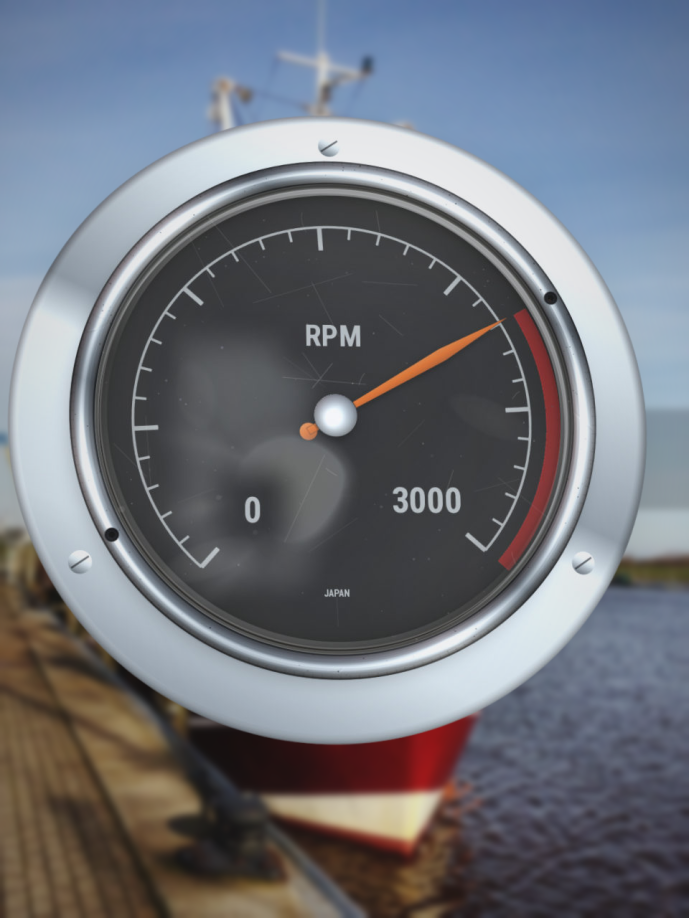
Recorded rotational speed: 2200
